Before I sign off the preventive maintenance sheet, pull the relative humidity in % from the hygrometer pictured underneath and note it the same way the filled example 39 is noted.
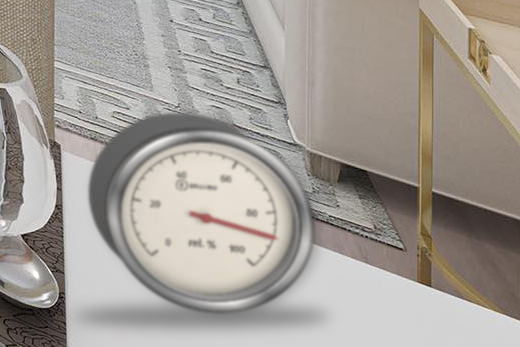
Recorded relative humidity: 88
